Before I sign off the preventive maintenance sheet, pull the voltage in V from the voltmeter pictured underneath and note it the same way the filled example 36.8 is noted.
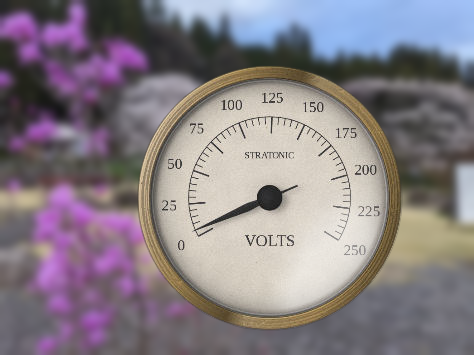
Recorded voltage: 5
